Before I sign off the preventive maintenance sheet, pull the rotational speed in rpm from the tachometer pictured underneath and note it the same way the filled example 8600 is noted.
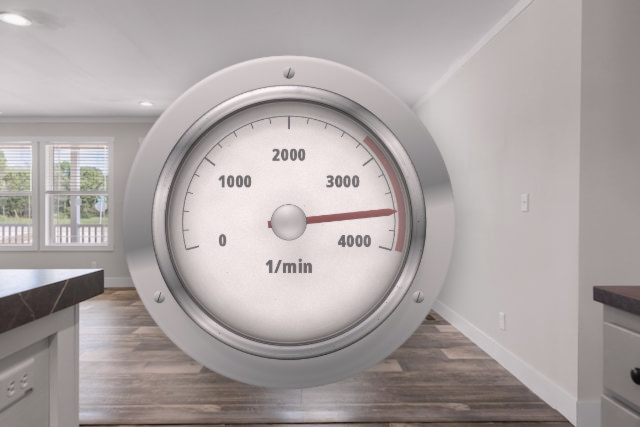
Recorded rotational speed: 3600
